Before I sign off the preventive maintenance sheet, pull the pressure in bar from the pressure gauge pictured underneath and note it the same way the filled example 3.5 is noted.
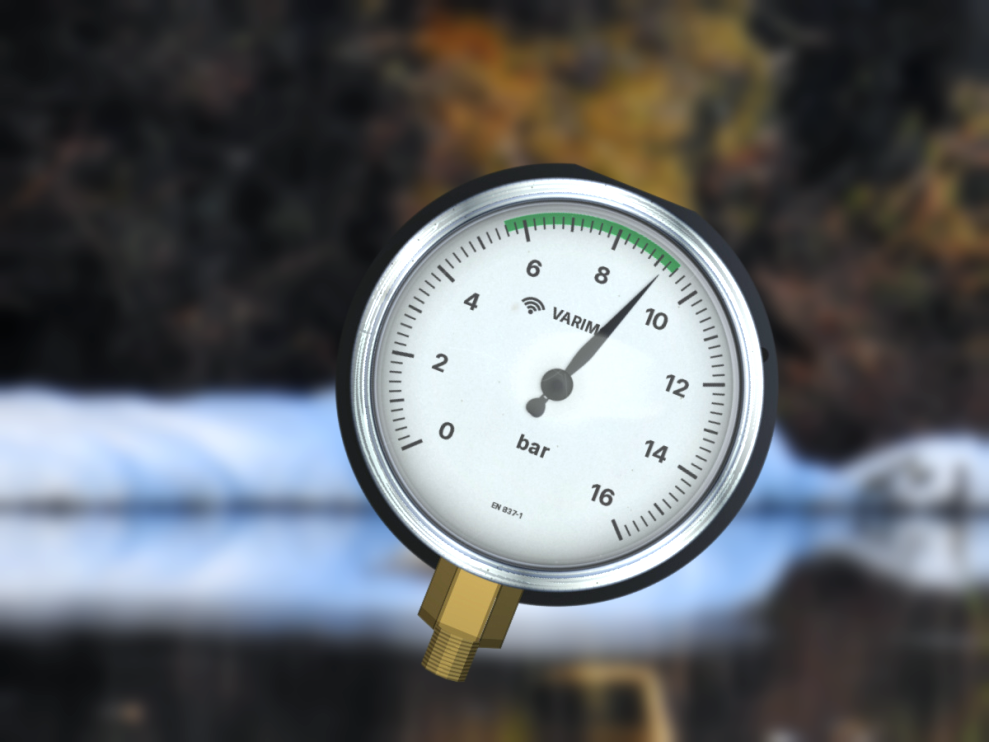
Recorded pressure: 9.2
